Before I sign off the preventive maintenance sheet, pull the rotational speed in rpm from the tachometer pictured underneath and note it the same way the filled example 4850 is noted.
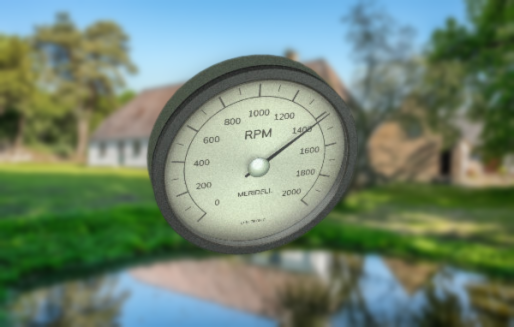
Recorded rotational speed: 1400
